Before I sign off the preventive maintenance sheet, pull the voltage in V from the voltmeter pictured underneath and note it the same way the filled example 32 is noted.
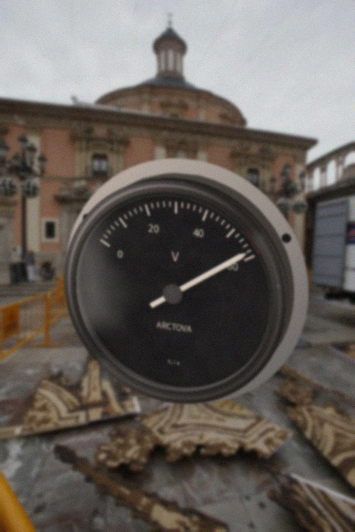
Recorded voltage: 58
